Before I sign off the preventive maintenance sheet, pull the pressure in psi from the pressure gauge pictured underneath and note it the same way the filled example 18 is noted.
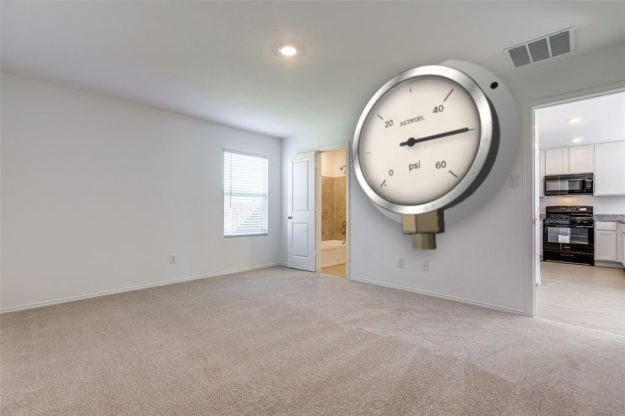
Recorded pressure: 50
